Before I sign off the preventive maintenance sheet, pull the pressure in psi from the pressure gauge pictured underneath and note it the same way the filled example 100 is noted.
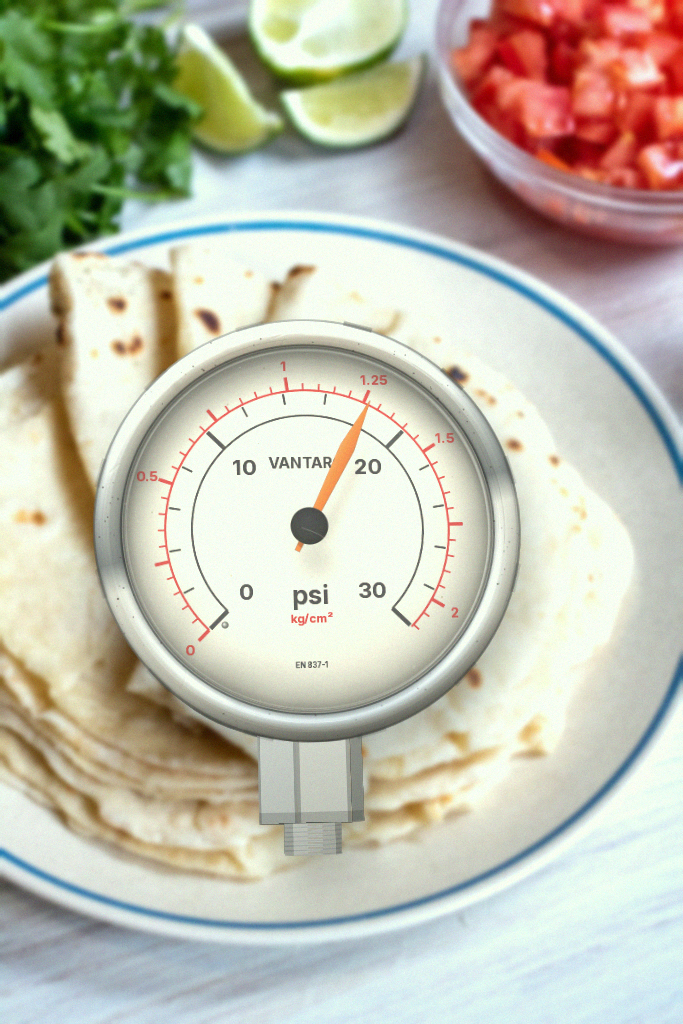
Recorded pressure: 18
